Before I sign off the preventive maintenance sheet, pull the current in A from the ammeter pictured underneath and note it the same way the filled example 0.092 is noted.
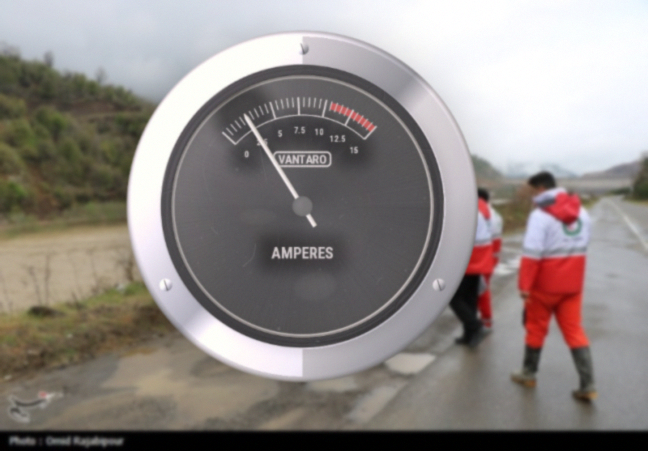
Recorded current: 2.5
